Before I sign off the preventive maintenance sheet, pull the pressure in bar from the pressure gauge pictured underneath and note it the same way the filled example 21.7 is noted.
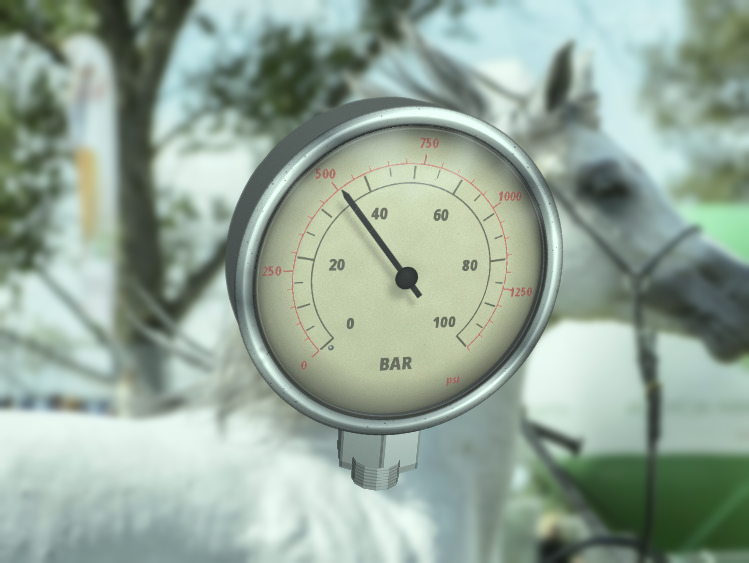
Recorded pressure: 35
